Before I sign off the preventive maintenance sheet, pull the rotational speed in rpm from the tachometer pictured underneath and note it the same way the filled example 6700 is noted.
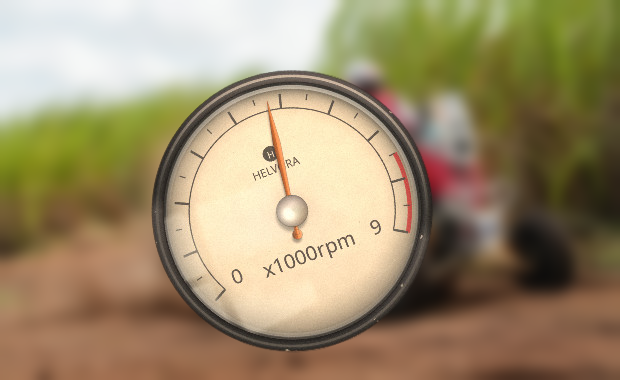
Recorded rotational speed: 4750
